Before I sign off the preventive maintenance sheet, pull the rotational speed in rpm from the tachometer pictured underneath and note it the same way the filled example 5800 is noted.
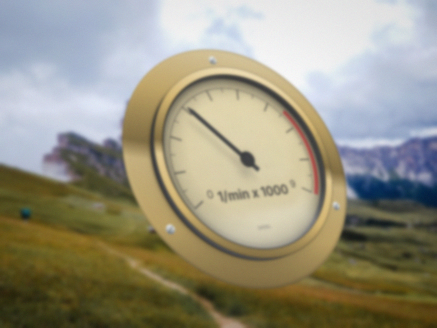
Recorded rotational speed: 3000
